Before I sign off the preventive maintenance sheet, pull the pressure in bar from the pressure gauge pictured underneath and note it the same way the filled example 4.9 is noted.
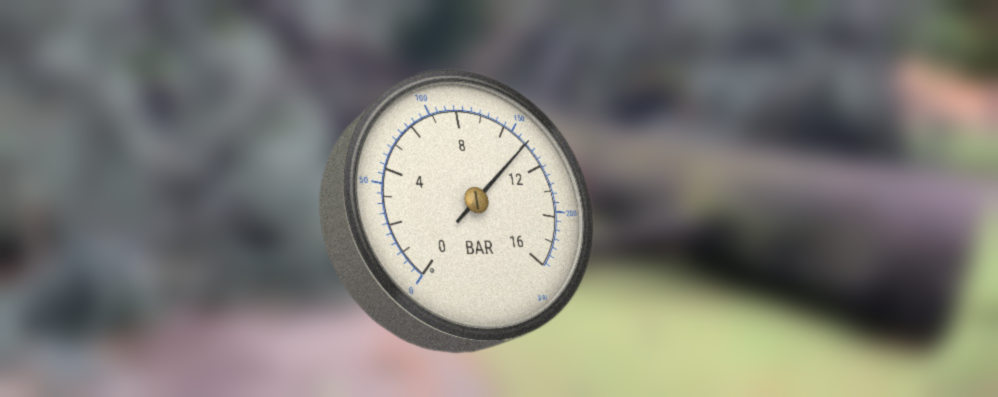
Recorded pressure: 11
